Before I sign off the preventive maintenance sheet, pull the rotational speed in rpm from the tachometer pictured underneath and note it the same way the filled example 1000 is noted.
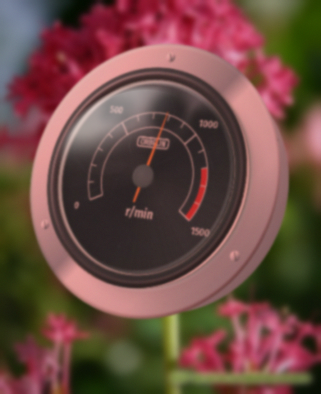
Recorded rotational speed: 800
